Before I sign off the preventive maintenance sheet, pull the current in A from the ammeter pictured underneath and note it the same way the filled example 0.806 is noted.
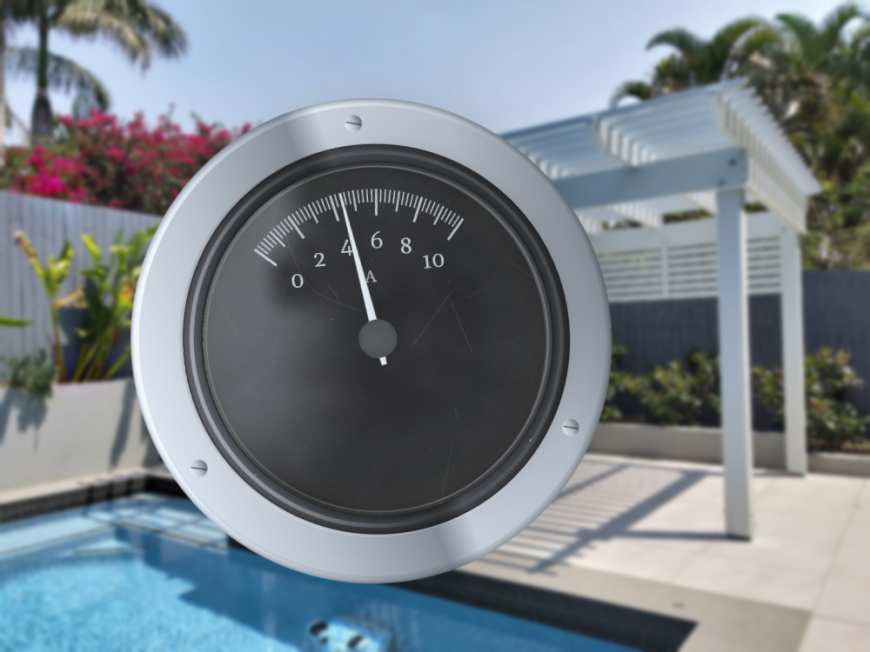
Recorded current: 4.4
